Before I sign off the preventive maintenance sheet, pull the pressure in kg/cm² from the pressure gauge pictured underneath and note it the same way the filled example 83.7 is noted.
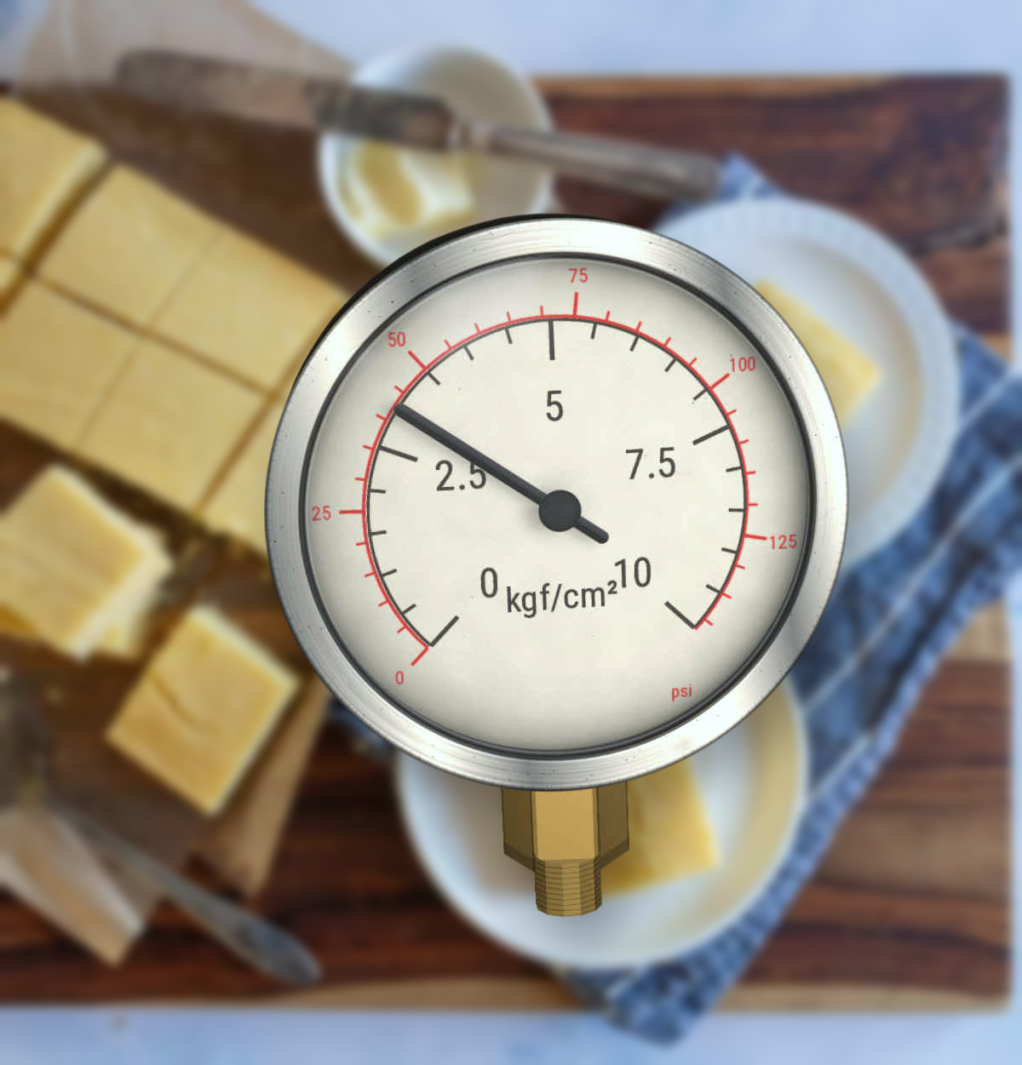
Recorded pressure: 3
